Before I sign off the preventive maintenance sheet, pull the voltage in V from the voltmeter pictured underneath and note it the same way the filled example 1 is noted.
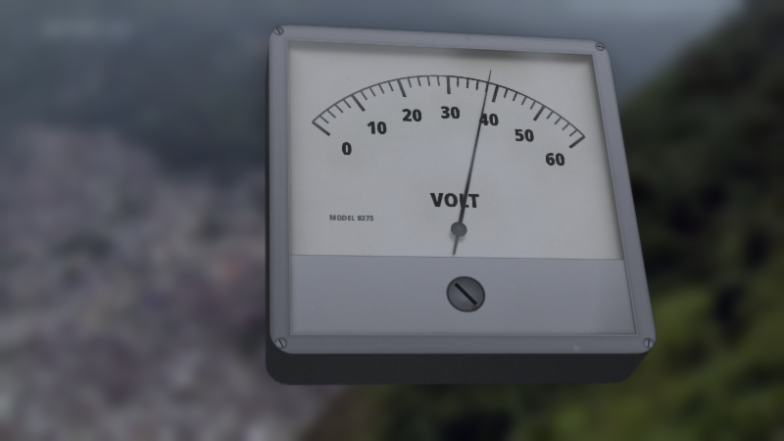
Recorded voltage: 38
